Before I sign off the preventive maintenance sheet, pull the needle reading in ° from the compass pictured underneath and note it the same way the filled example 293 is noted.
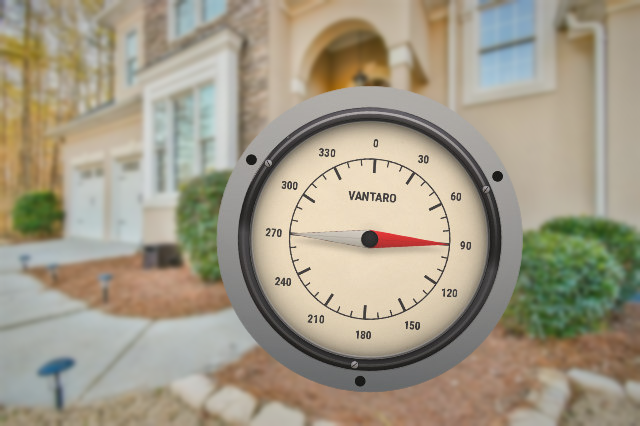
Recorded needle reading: 90
